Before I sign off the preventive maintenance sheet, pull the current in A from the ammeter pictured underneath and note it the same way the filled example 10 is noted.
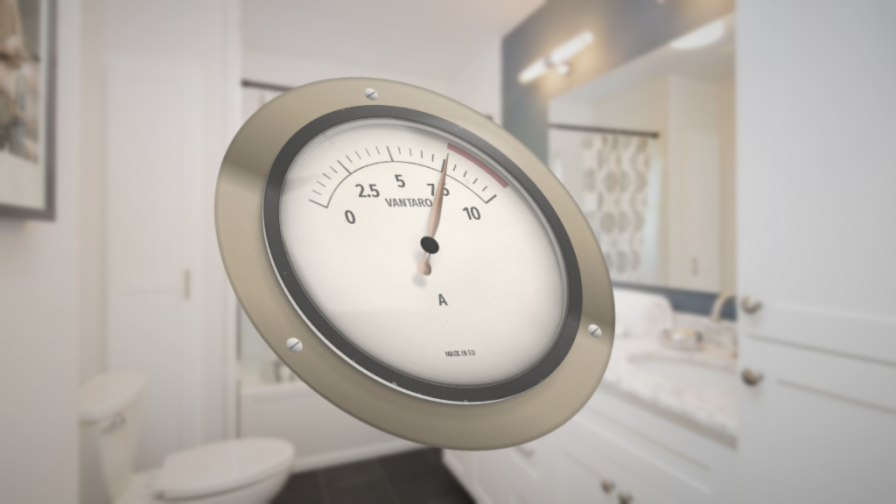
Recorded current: 7.5
